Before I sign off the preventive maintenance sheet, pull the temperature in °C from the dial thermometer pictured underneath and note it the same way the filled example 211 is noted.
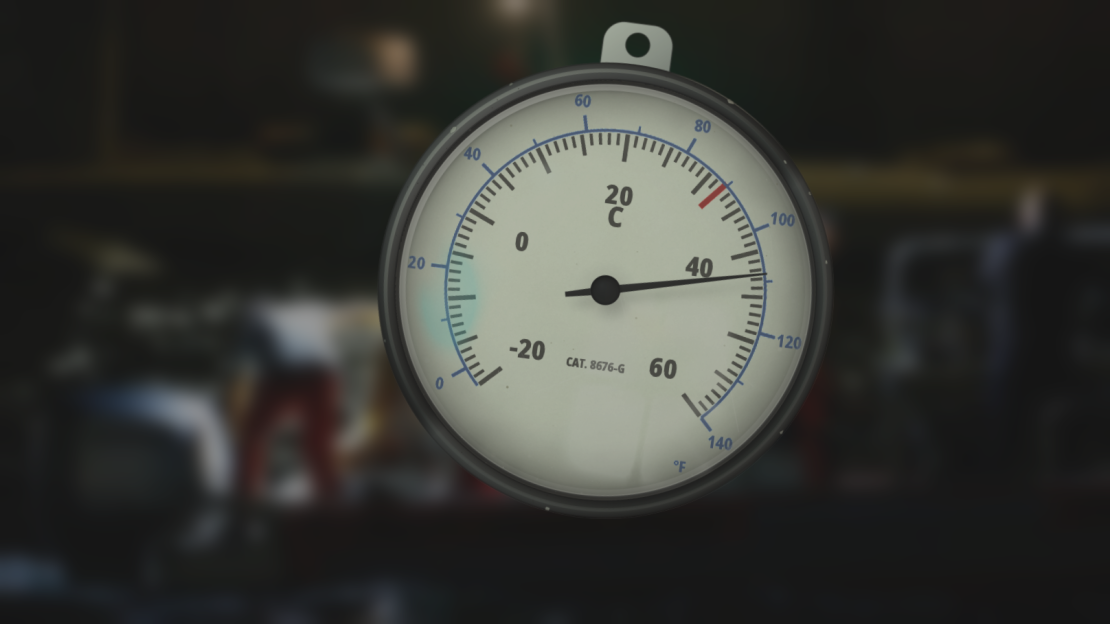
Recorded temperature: 42.5
